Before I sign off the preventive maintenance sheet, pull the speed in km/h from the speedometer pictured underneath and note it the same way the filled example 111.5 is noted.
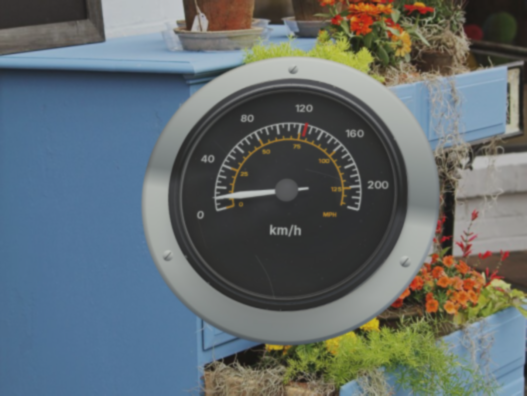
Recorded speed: 10
